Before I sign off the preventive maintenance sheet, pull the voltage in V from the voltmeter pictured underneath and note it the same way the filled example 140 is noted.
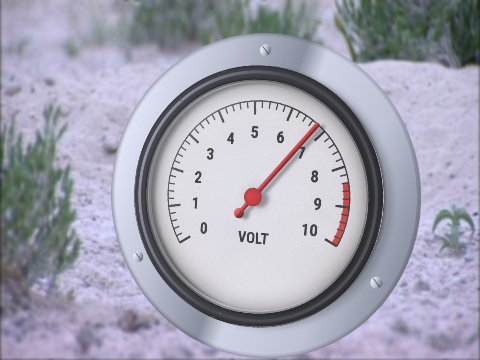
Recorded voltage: 6.8
